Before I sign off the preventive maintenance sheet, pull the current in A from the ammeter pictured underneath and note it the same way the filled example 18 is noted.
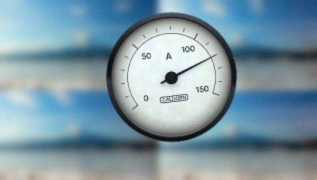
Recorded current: 120
